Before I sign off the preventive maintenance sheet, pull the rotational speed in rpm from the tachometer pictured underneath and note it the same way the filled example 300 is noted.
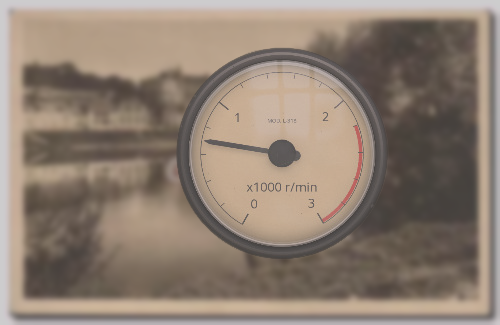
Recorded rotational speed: 700
